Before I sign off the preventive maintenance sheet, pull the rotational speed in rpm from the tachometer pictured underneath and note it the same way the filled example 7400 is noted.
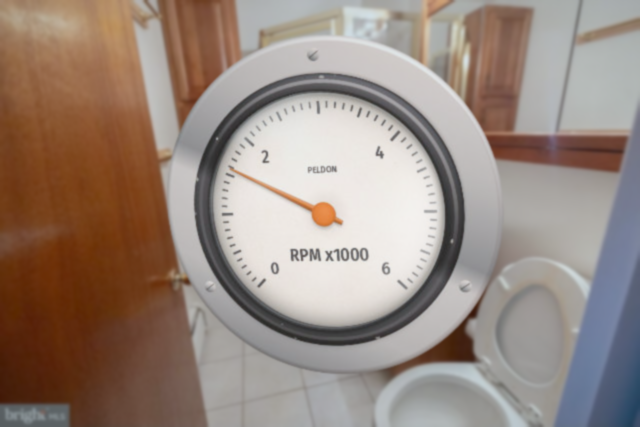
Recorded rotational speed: 1600
